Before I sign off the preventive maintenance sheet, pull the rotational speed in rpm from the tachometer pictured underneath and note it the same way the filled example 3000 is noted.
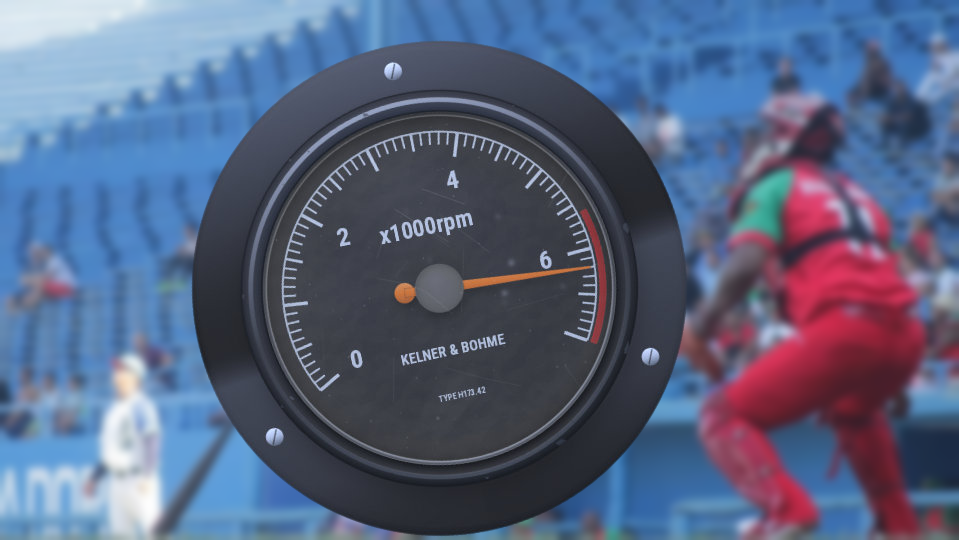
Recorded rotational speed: 6200
